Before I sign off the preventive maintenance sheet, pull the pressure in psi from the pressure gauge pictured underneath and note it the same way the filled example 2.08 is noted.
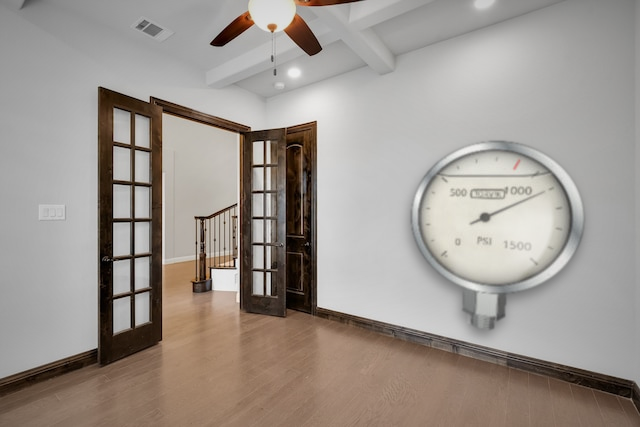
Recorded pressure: 1100
